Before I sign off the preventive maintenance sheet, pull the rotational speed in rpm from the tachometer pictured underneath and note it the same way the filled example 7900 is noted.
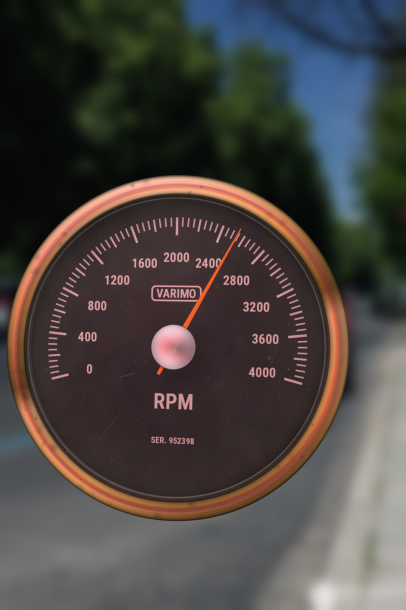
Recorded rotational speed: 2550
